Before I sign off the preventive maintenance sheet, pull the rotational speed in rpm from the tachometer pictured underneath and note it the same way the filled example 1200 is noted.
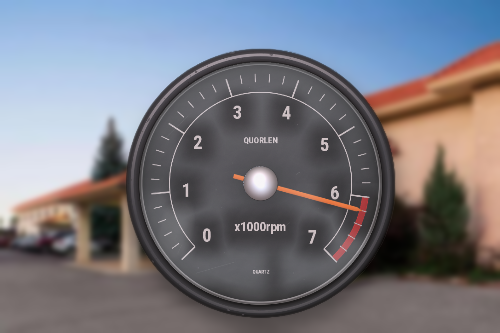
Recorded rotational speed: 6200
